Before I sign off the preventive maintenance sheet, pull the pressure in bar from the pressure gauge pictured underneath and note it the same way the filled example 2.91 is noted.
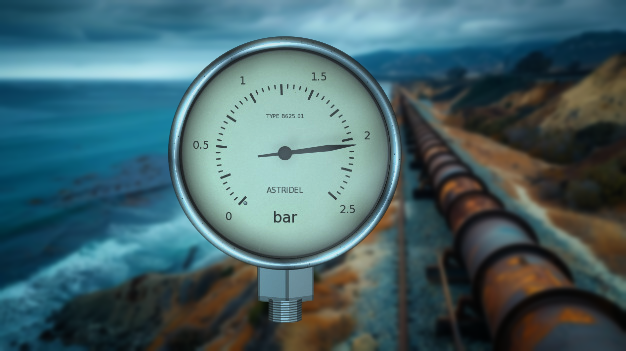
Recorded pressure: 2.05
